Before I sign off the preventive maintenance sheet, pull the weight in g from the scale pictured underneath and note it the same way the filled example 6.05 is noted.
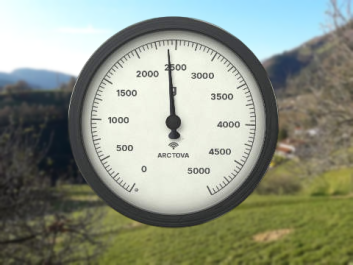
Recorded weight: 2400
